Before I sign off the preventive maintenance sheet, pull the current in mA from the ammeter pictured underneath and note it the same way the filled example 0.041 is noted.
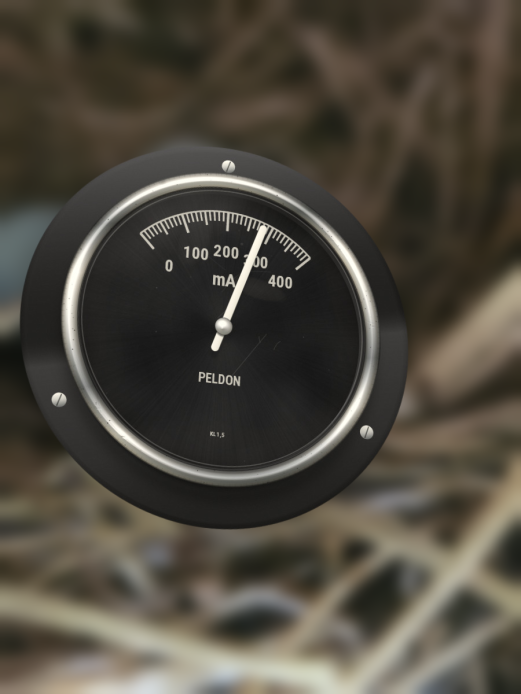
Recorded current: 280
